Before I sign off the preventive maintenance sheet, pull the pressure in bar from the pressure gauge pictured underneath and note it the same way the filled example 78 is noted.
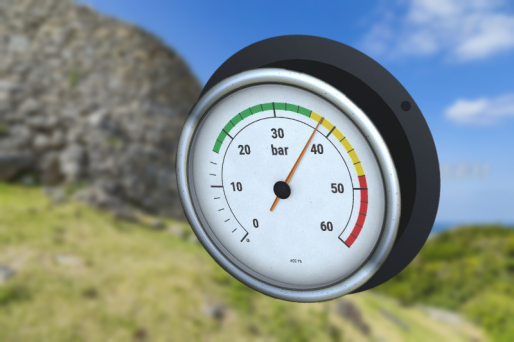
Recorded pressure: 38
